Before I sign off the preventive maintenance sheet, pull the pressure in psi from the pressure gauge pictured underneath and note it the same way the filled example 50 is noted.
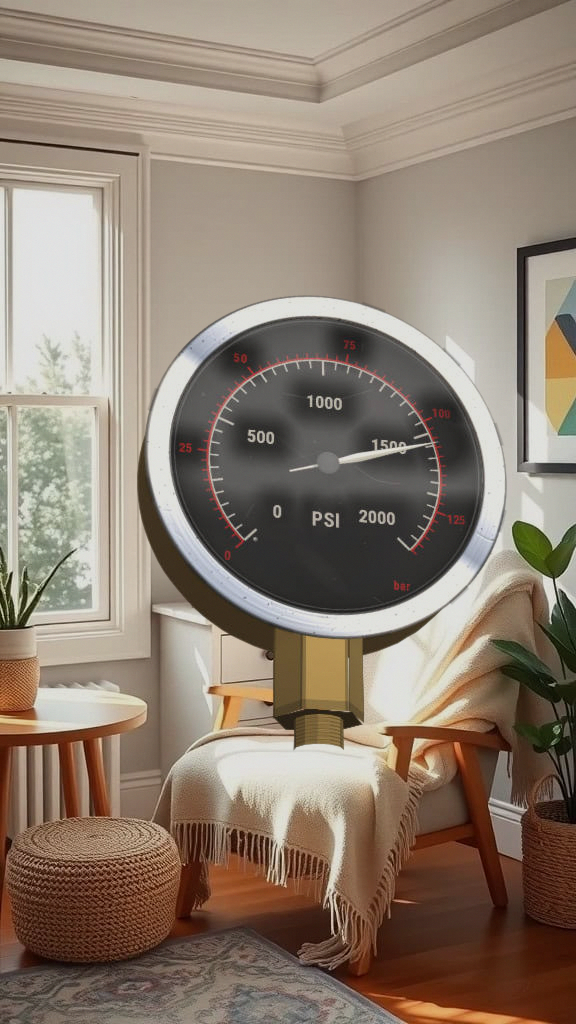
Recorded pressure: 1550
